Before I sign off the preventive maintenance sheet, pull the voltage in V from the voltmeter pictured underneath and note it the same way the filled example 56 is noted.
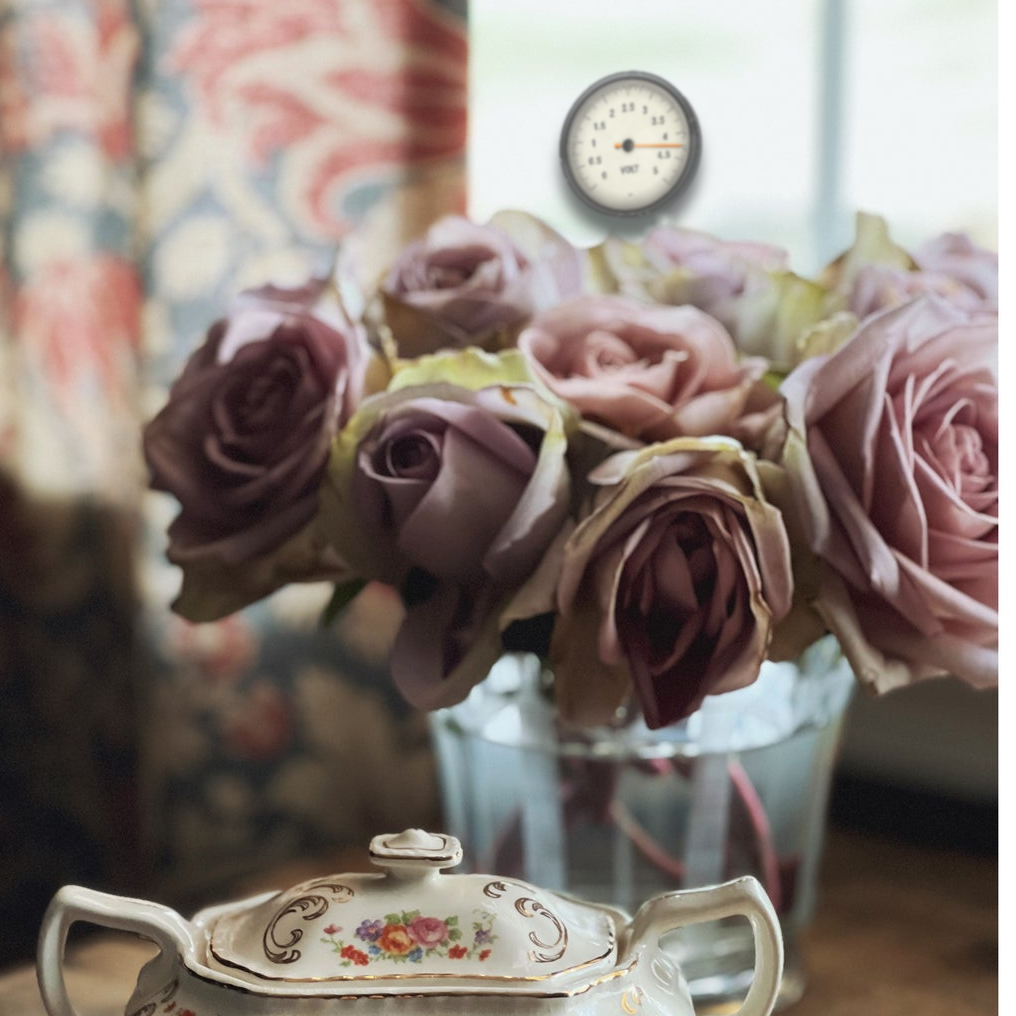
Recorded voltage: 4.25
